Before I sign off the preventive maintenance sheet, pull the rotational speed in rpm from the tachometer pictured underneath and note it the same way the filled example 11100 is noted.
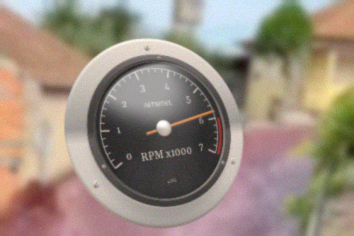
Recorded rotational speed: 5800
